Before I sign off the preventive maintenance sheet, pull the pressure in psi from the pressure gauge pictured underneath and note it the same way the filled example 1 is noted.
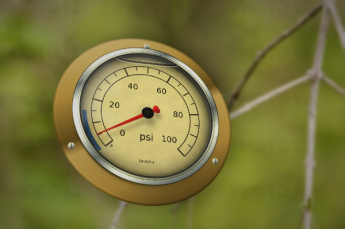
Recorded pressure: 5
